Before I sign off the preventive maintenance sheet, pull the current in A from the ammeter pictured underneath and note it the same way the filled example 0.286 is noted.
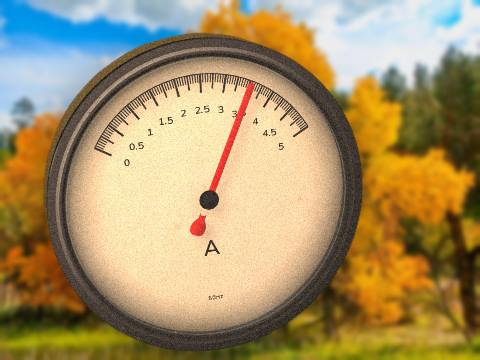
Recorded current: 3.5
